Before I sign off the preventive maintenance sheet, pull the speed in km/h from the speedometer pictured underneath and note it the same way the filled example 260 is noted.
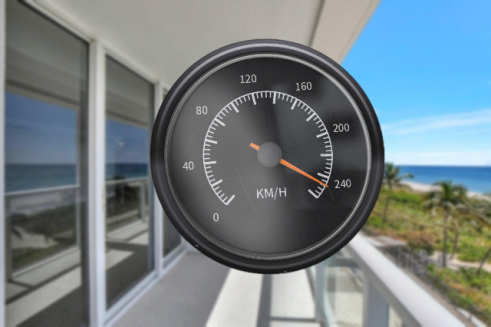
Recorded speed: 248
